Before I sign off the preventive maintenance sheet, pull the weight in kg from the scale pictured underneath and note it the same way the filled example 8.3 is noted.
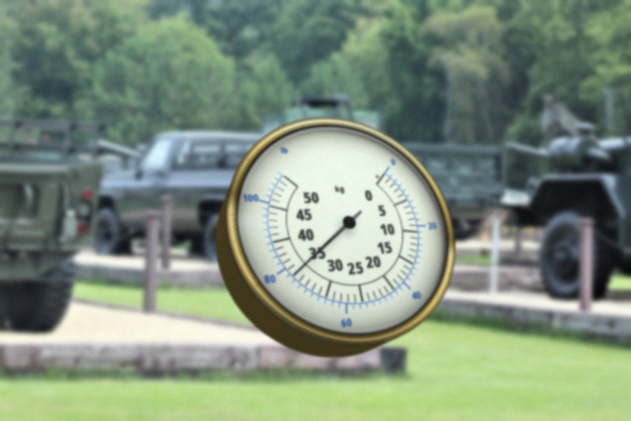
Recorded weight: 35
